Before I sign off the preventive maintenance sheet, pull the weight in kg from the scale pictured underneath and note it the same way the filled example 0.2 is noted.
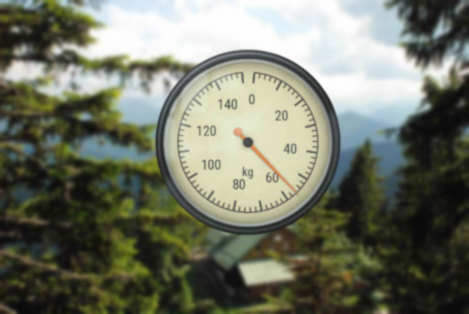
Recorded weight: 56
